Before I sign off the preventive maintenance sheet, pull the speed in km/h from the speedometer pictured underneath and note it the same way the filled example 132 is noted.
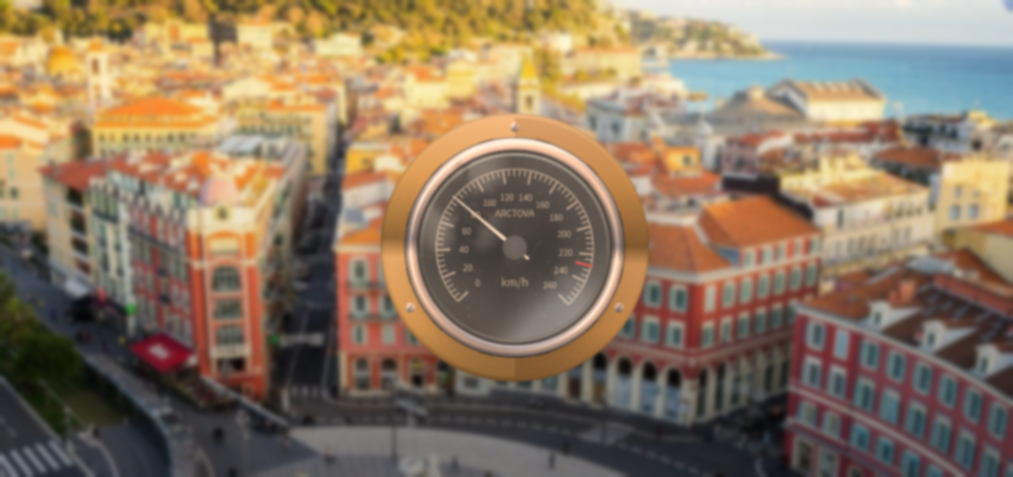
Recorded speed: 80
